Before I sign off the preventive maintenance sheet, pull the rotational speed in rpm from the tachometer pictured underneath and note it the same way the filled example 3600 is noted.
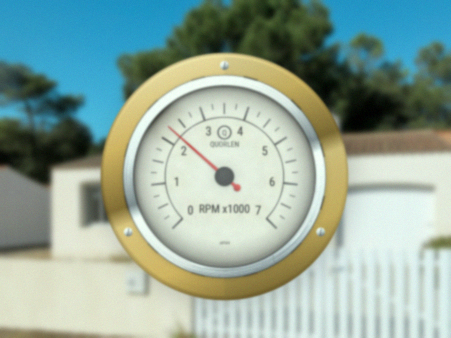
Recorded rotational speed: 2250
